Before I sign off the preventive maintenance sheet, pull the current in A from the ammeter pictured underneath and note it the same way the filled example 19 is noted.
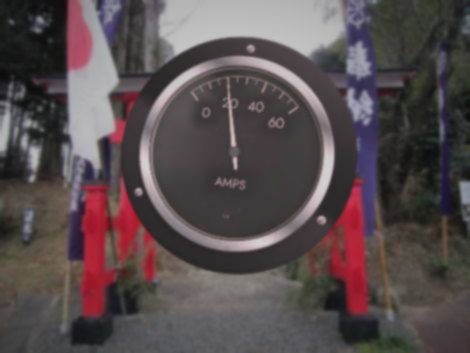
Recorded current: 20
